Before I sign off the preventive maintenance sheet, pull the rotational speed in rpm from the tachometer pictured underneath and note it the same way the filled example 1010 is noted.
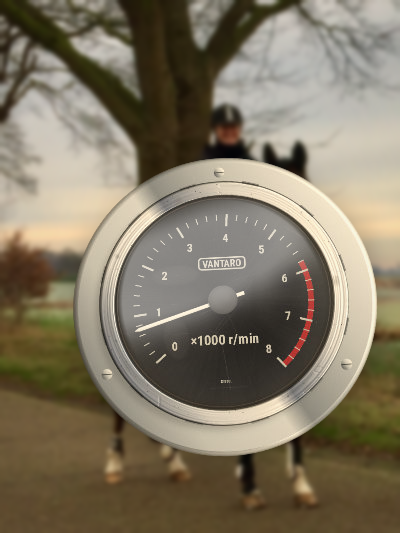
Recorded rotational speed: 700
